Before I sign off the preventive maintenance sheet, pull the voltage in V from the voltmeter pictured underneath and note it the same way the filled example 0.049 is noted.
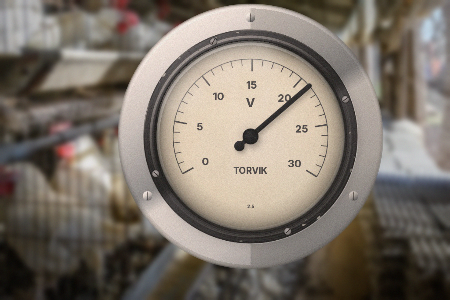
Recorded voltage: 21
